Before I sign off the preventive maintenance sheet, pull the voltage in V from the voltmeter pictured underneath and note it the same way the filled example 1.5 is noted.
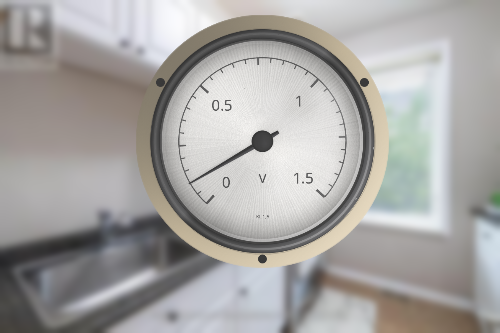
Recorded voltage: 0.1
